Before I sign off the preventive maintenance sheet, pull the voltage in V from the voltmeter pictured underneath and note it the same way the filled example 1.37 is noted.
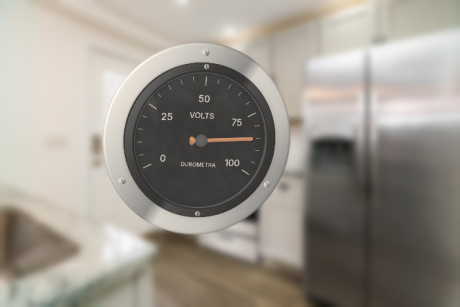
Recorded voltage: 85
